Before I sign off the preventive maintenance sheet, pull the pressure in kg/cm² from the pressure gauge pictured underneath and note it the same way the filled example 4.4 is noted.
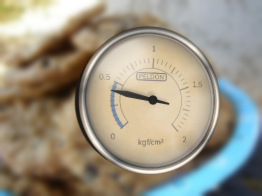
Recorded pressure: 0.4
